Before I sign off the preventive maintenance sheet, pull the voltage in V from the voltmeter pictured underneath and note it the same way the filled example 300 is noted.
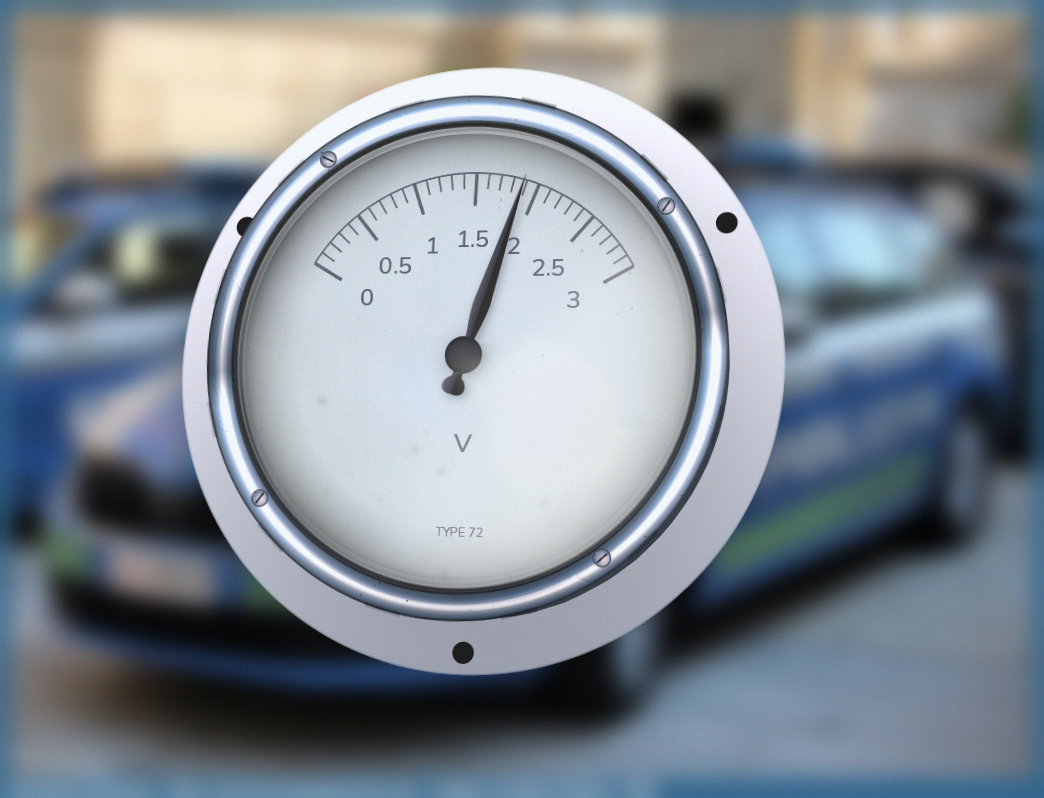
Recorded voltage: 1.9
